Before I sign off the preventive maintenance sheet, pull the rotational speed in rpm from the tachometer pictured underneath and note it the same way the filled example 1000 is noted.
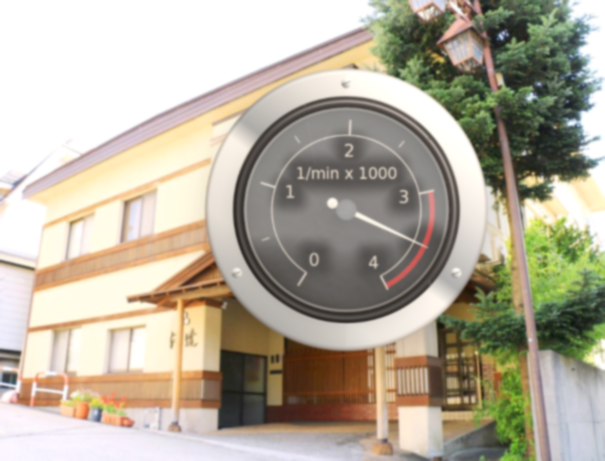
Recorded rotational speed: 3500
